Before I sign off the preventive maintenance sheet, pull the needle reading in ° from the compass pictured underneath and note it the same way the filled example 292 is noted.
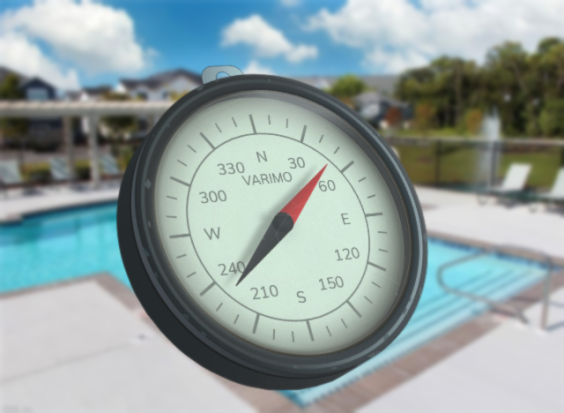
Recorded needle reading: 50
